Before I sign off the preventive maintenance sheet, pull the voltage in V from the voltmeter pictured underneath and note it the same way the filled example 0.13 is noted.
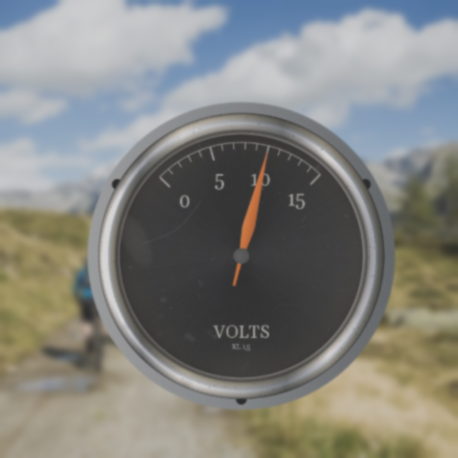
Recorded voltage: 10
